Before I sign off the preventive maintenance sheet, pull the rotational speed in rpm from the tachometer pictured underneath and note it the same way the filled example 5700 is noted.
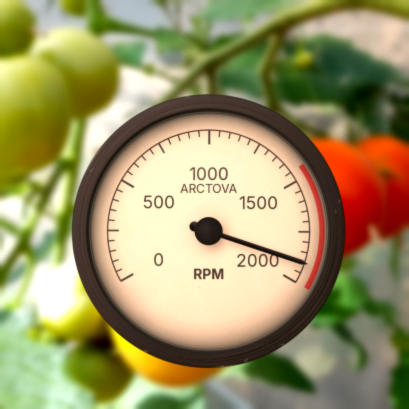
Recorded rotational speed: 1900
